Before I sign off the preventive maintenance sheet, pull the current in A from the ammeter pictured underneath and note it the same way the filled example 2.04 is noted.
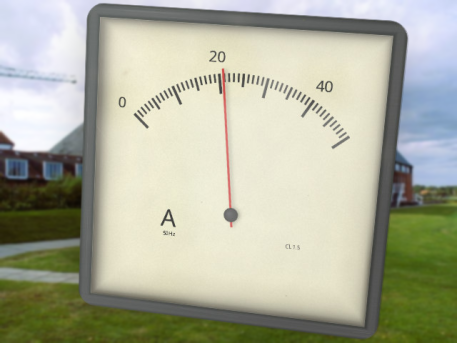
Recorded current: 21
